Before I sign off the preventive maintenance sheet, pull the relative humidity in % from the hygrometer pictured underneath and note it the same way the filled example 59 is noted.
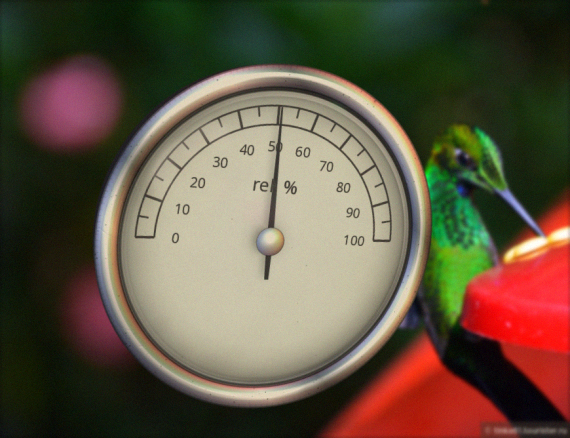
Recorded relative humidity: 50
